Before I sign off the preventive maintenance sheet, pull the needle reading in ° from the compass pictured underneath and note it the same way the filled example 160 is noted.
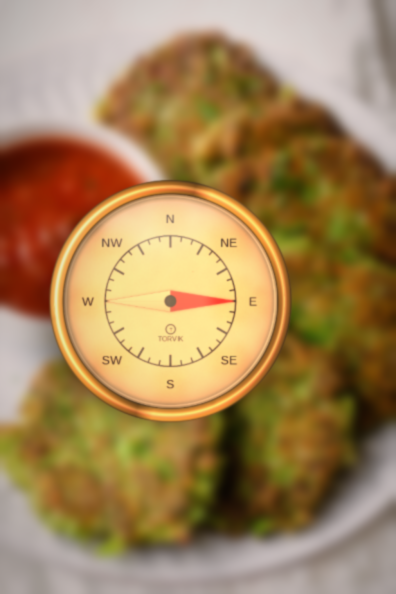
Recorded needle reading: 90
